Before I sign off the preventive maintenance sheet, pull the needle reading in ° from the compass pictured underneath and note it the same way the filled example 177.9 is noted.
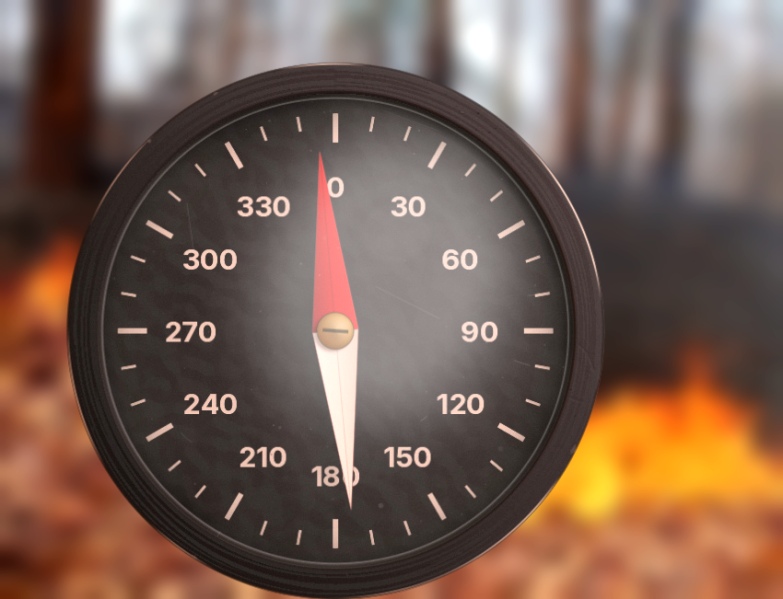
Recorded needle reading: 355
